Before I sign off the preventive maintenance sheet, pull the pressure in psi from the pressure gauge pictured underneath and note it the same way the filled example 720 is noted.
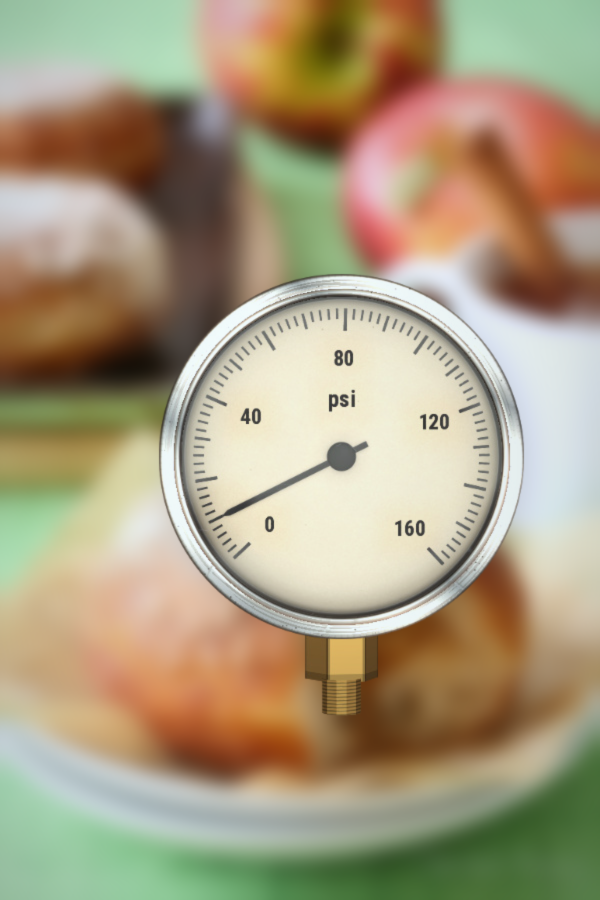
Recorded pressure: 10
